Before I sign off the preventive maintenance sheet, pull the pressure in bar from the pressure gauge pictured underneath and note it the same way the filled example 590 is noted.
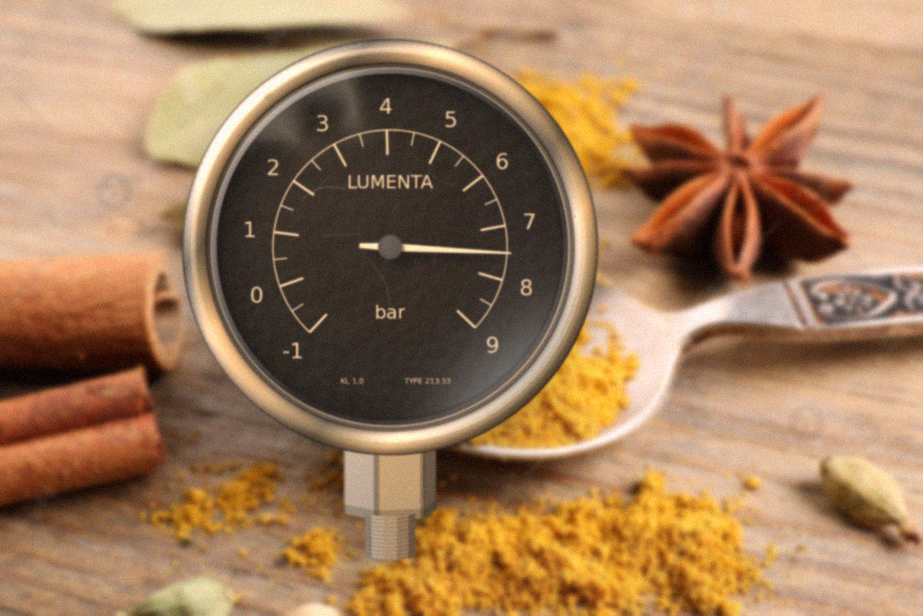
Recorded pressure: 7.5
